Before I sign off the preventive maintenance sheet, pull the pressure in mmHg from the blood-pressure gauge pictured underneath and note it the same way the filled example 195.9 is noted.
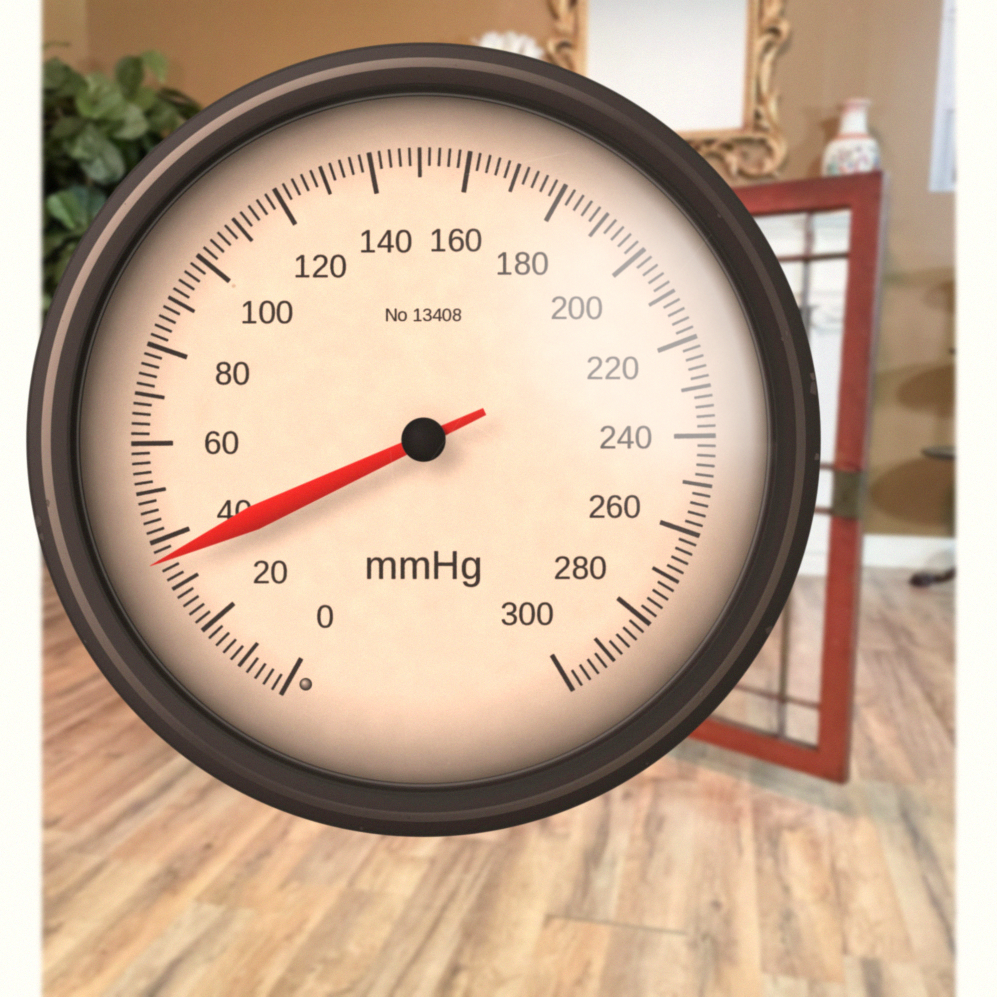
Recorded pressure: 36
